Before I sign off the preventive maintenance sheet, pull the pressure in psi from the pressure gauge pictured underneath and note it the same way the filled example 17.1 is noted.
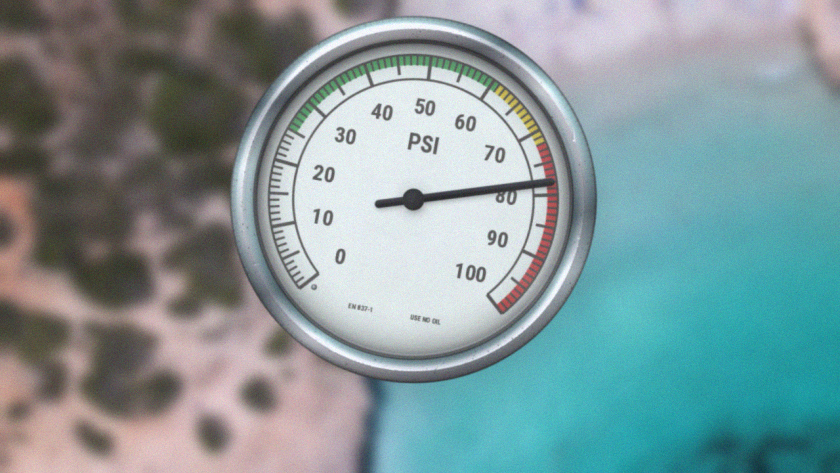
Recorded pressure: 78
